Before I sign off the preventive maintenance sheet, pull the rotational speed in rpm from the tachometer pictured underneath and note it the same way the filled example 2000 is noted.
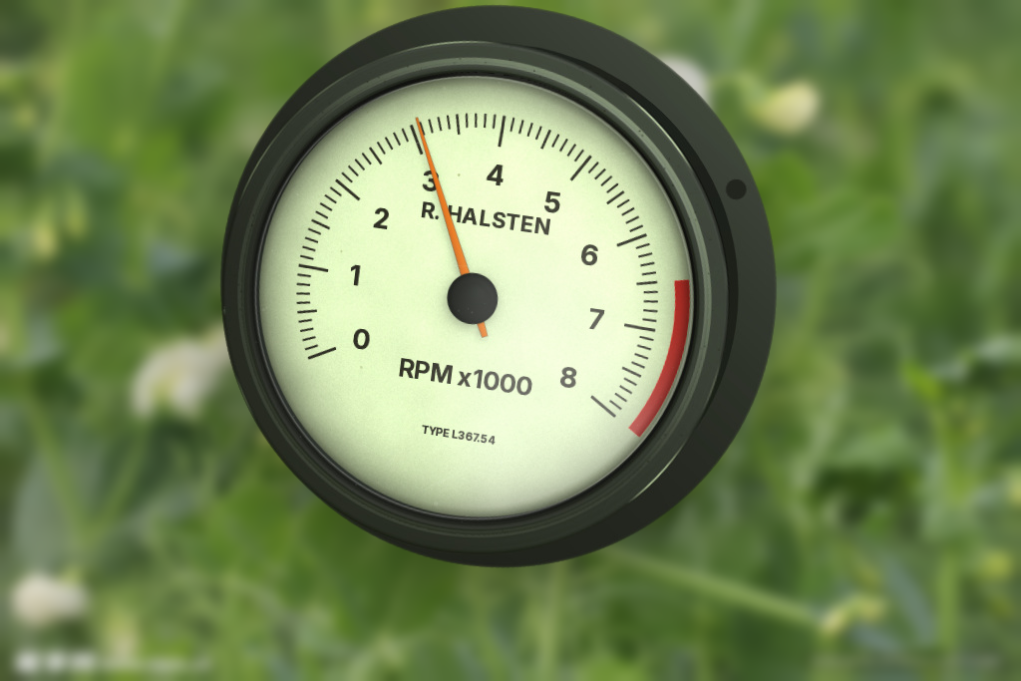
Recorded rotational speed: 3100
